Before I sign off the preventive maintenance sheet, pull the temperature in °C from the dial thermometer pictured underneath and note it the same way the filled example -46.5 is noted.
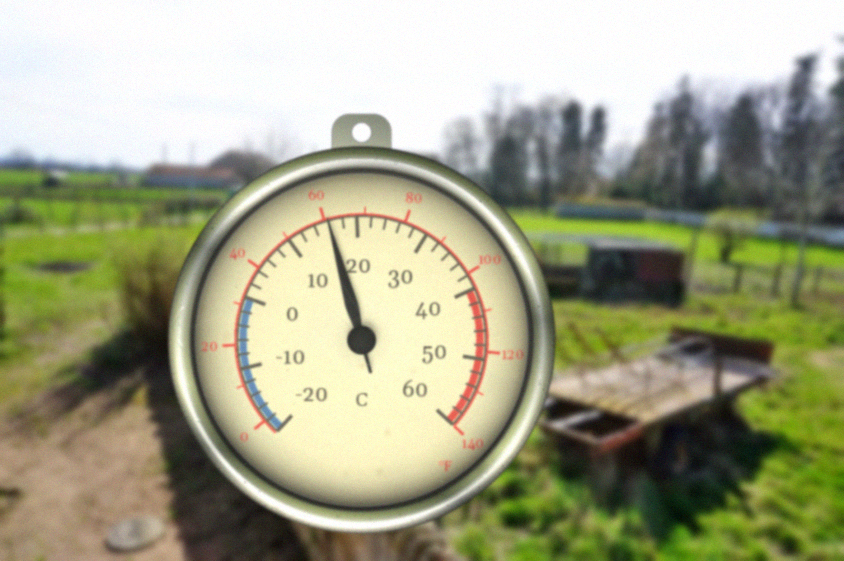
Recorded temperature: 16
